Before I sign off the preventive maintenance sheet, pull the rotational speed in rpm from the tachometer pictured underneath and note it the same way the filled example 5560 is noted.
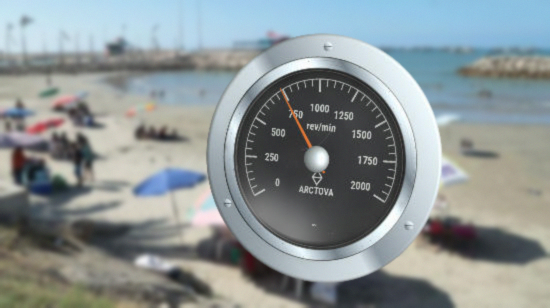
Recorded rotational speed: 750
